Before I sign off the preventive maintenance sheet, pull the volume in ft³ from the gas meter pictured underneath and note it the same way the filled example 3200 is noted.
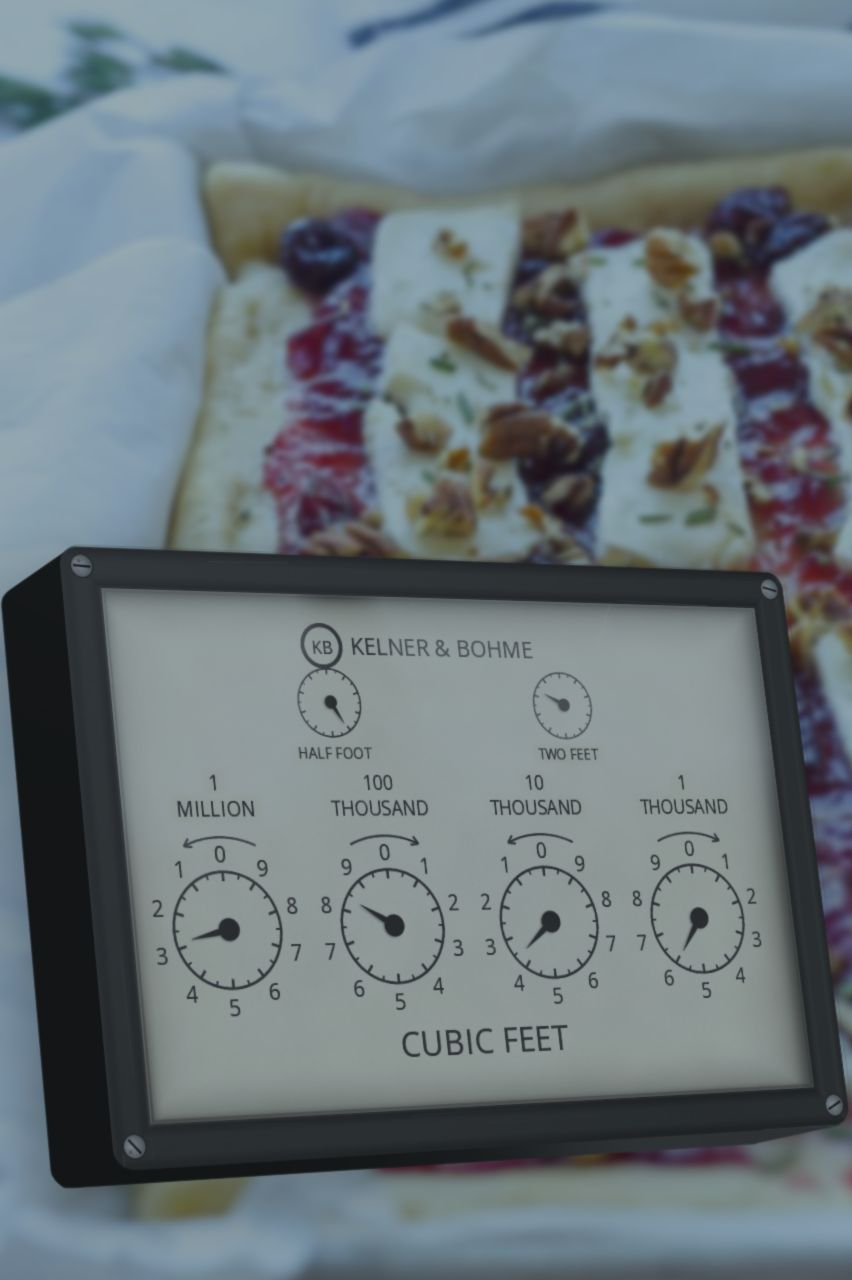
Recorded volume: 283600
